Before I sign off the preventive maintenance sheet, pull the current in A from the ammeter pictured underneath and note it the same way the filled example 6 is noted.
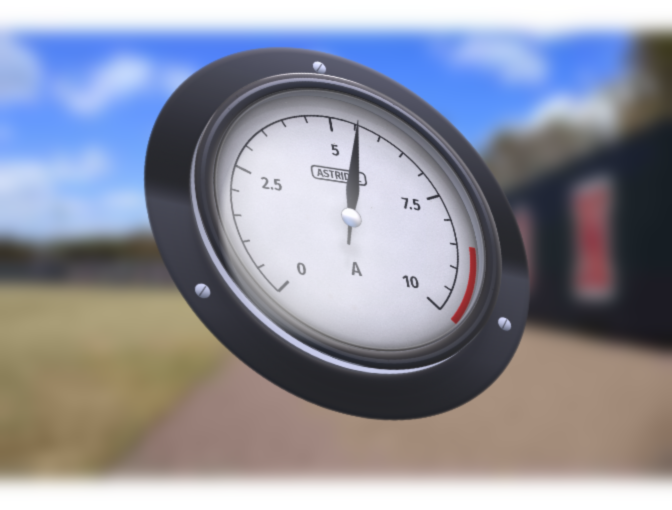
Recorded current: 5.5
